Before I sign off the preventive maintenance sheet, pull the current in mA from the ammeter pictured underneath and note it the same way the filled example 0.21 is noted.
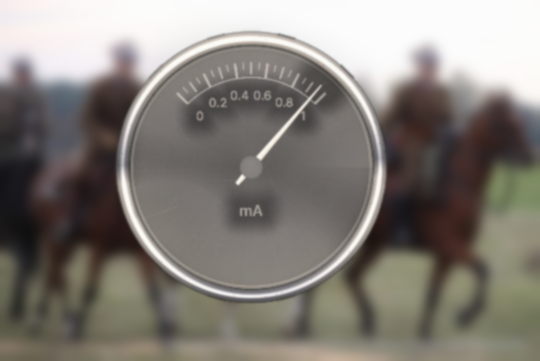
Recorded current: 0.95
